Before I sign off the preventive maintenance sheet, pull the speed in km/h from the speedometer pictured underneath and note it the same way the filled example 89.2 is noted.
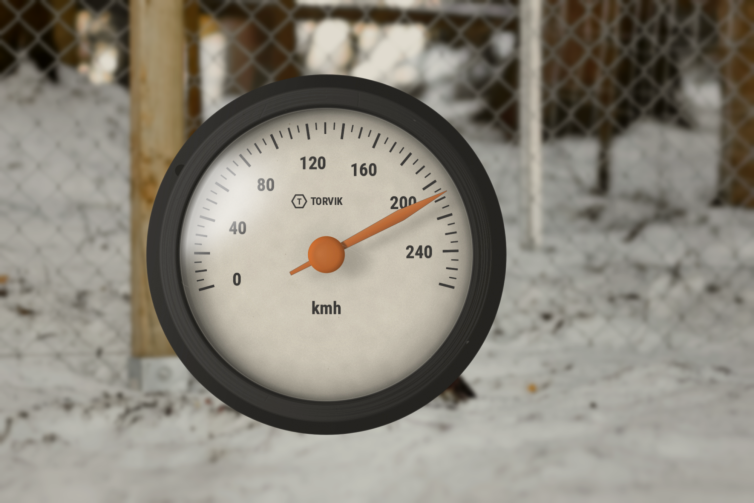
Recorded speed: 207.5
